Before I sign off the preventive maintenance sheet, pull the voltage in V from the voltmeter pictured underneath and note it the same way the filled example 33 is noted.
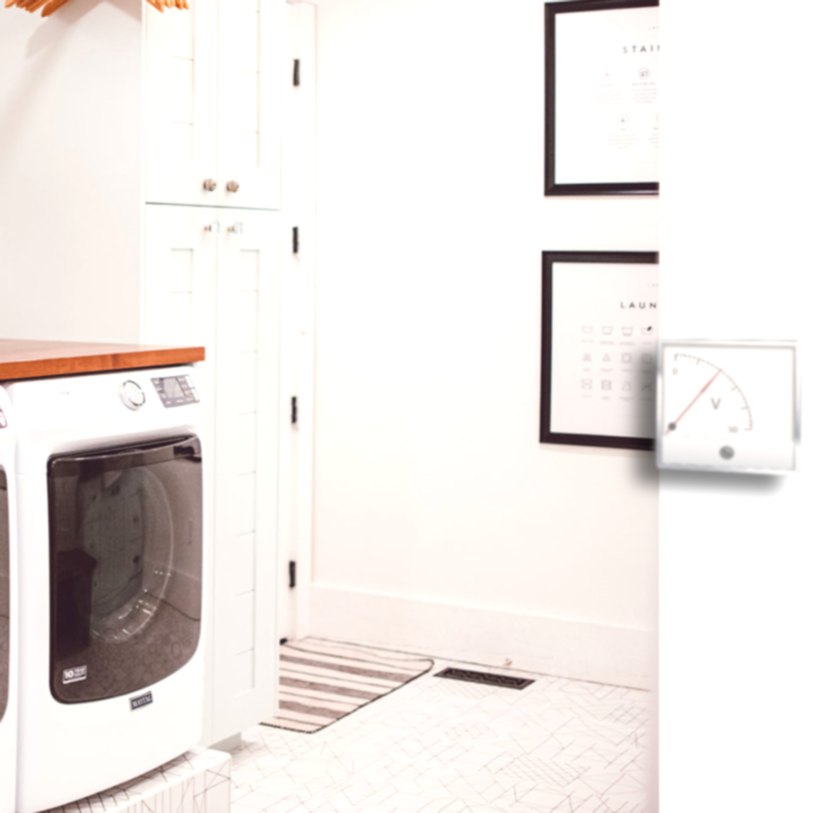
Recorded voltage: 20
